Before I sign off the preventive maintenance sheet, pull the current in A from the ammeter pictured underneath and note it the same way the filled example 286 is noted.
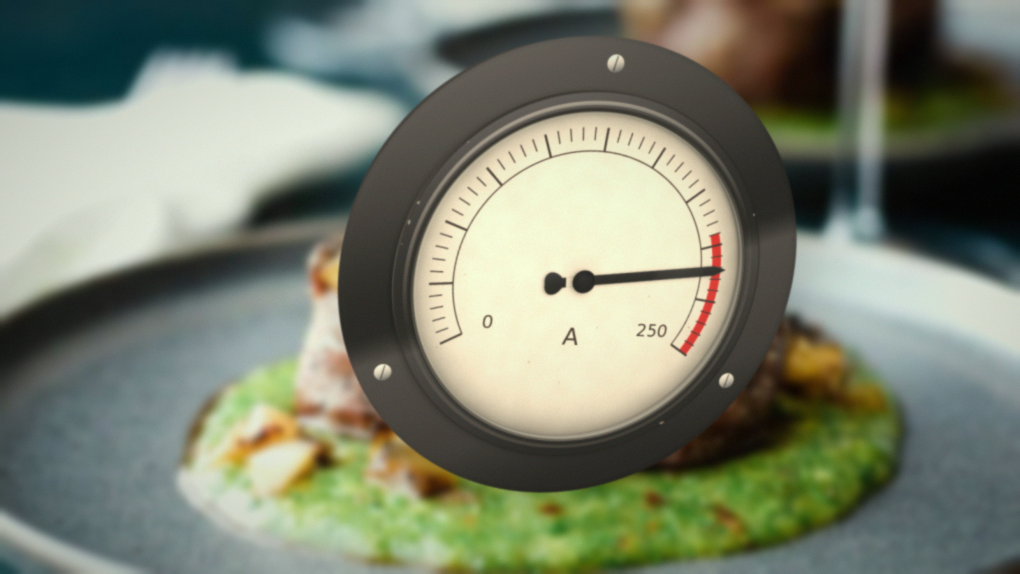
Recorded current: 210
